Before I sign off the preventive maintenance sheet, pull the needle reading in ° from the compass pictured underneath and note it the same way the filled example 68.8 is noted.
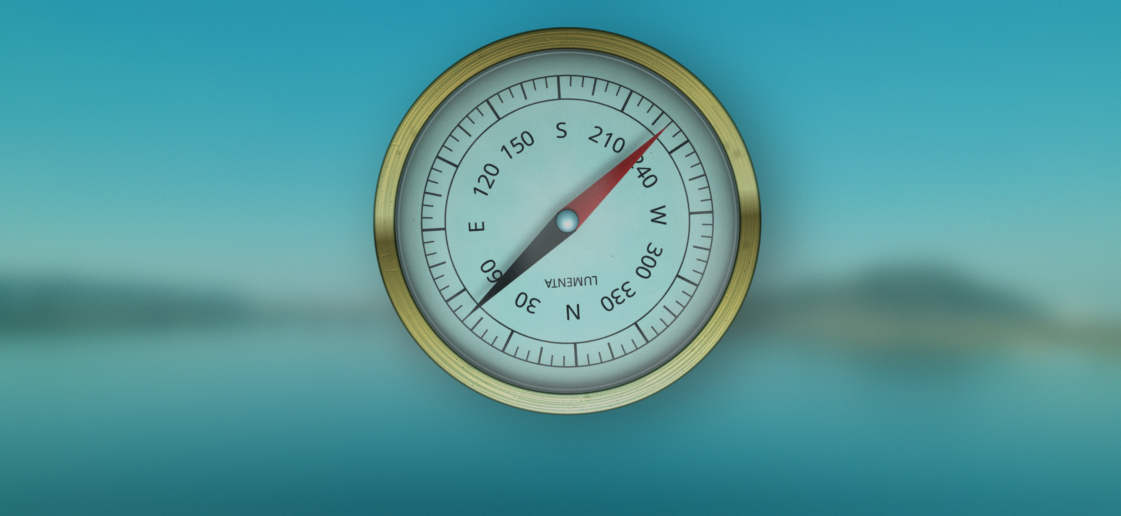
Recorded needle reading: 230
